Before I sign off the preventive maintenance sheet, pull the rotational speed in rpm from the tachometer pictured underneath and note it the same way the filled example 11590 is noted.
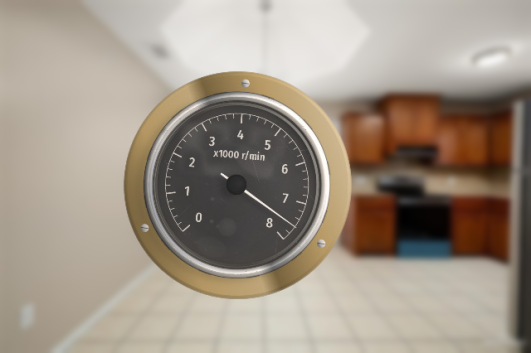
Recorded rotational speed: 7600
